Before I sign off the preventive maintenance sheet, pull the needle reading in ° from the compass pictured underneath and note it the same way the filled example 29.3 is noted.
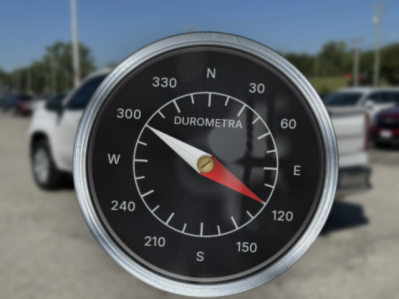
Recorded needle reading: 120
